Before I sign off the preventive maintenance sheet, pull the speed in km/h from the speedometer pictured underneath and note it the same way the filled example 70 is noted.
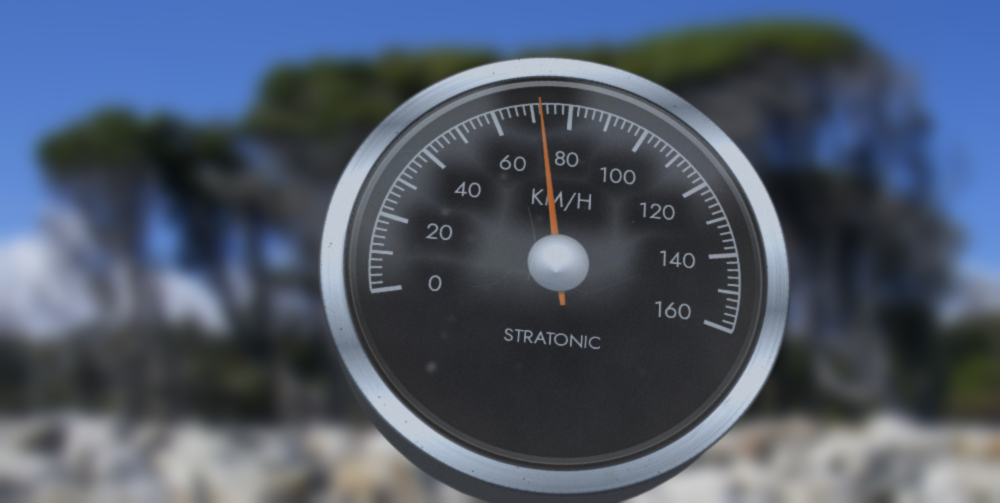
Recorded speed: 72
